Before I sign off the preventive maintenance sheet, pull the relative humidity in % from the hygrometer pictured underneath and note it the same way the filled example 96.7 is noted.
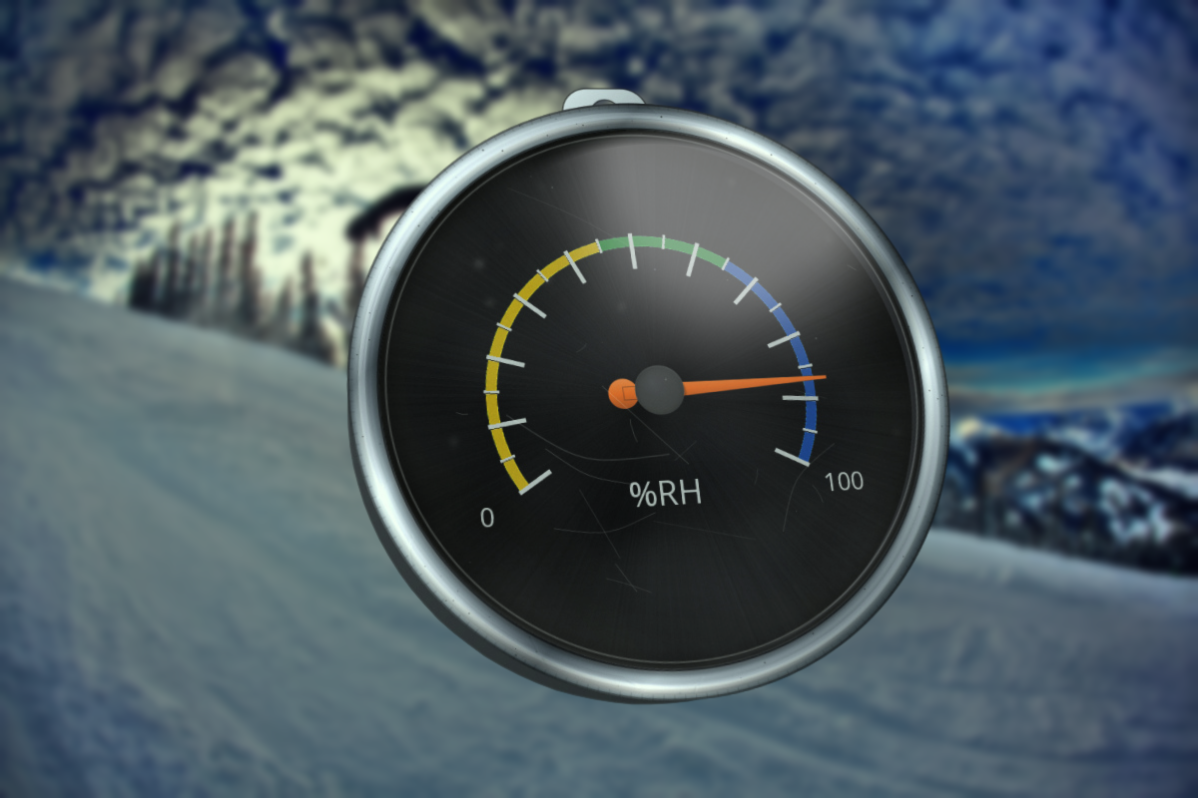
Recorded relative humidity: 87.5
